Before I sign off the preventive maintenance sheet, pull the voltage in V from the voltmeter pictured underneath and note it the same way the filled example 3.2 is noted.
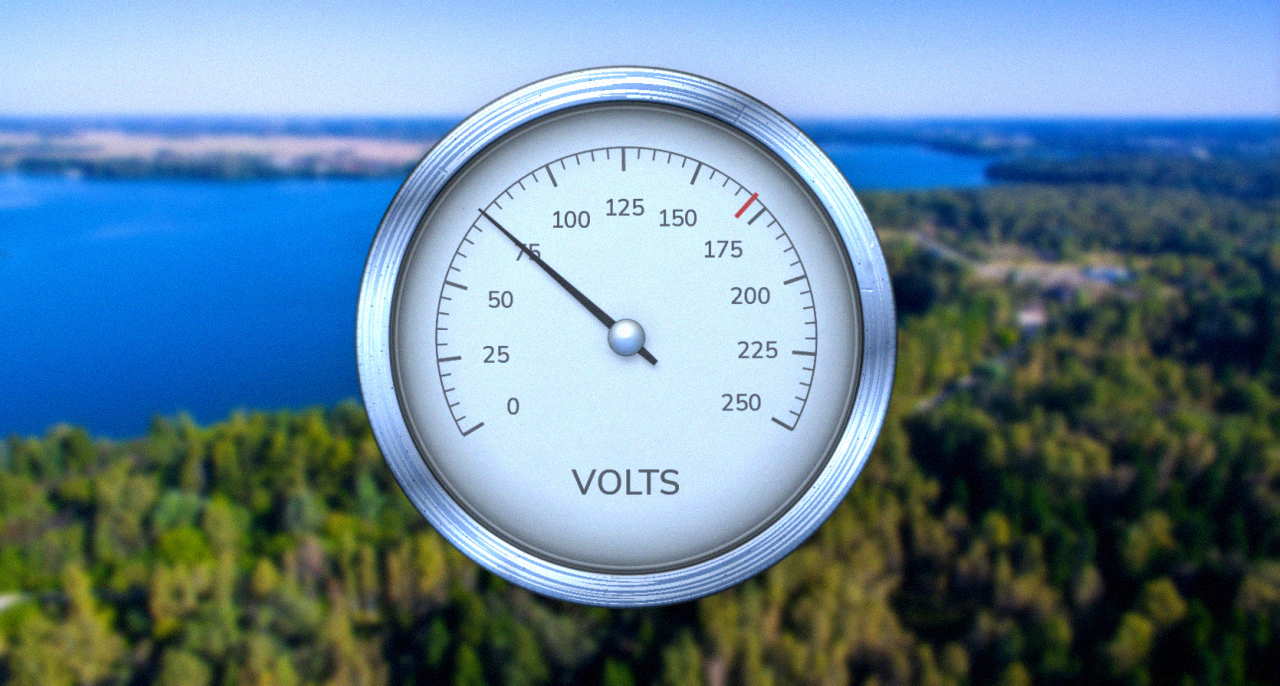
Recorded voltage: 75
